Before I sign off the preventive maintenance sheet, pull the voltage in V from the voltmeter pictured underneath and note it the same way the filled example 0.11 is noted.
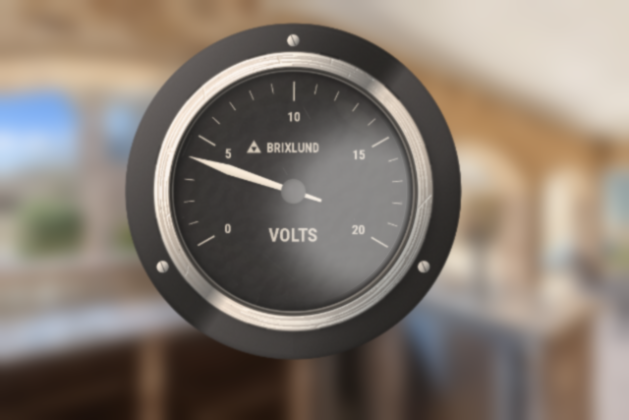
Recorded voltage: 4
